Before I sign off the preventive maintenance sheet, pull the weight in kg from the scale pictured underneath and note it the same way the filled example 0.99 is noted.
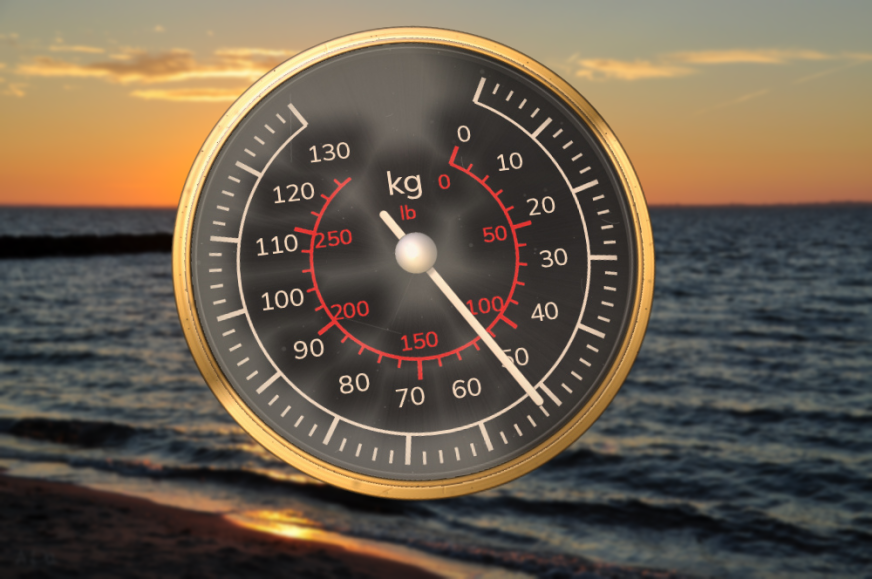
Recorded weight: 52
